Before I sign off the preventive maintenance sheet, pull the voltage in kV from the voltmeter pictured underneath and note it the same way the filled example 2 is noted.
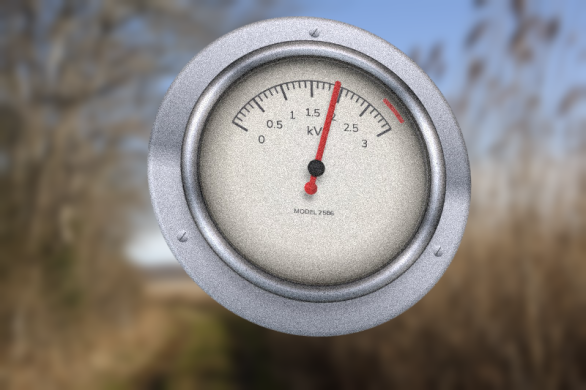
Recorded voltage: 1.9
